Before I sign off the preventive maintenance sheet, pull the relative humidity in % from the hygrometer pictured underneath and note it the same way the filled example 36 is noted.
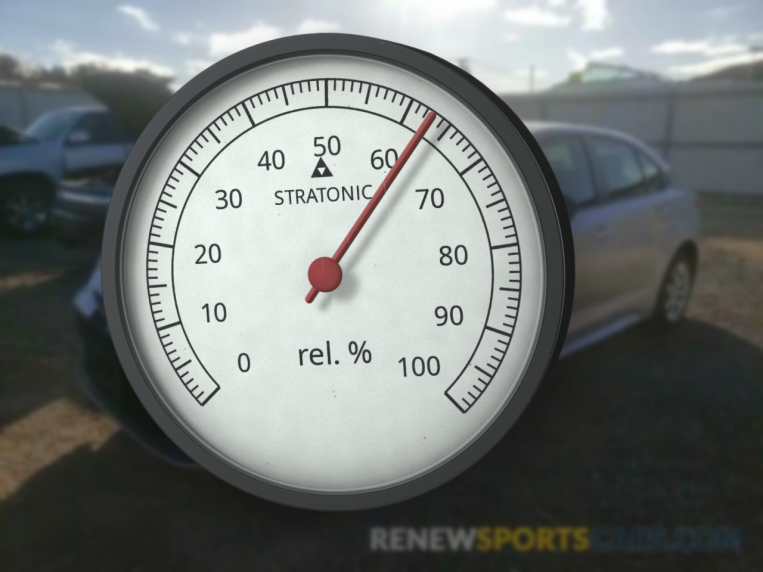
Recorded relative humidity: 63
